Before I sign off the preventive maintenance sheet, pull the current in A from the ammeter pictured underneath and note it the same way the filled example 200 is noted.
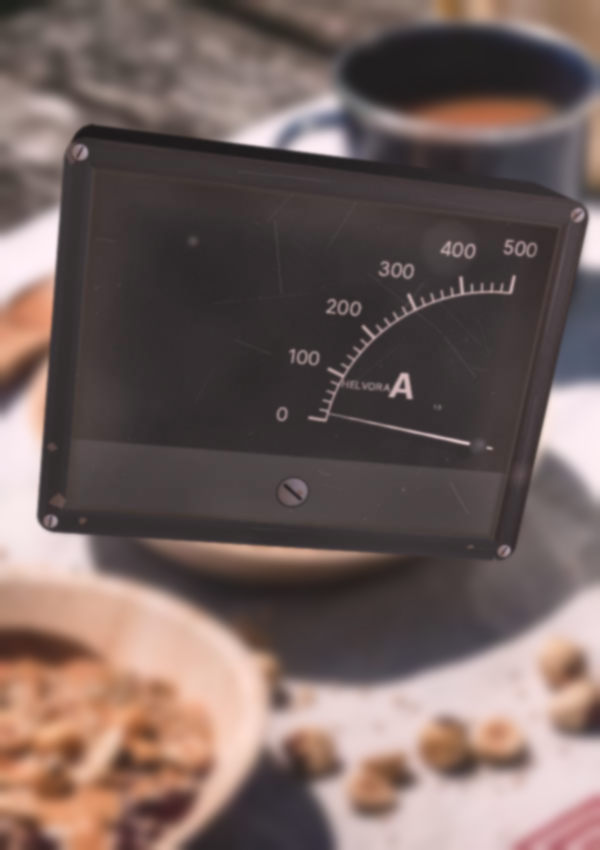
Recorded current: 20
